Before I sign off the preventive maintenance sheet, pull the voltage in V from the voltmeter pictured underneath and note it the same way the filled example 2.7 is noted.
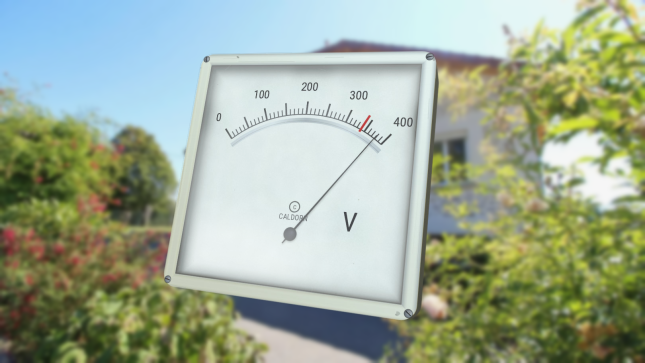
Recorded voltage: 380
